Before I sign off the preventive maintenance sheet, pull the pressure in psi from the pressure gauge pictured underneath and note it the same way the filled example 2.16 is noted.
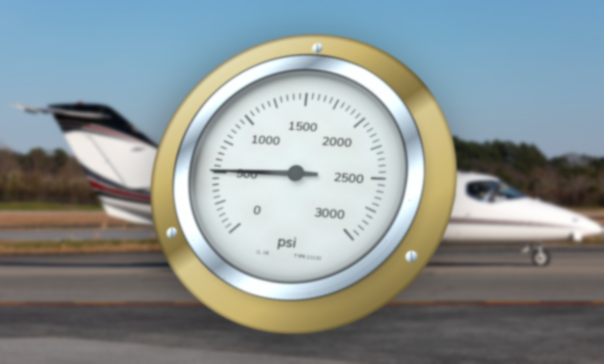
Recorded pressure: 500
